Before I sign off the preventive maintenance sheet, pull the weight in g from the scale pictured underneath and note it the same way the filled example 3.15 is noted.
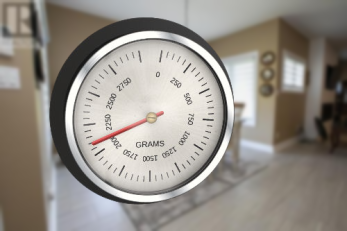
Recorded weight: 2100
